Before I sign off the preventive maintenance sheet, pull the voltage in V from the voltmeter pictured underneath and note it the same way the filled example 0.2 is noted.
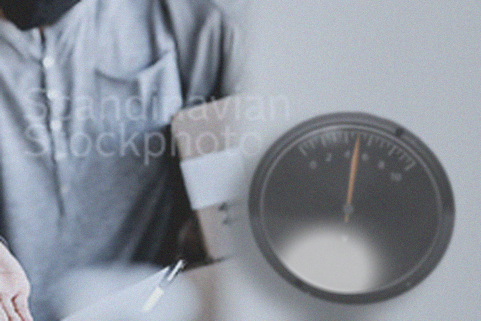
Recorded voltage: 5
